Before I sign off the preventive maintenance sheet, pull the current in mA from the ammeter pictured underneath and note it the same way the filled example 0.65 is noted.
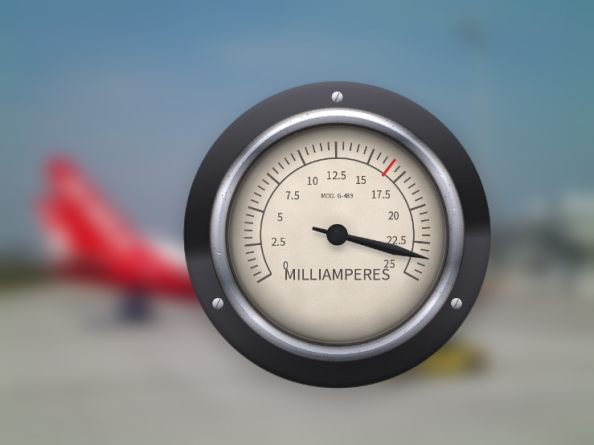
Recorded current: 23.5
